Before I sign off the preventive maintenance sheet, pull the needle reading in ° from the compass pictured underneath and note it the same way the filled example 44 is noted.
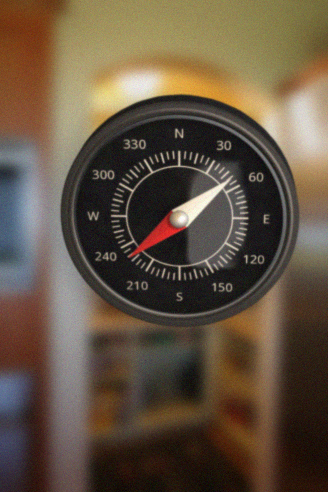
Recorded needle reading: 230
